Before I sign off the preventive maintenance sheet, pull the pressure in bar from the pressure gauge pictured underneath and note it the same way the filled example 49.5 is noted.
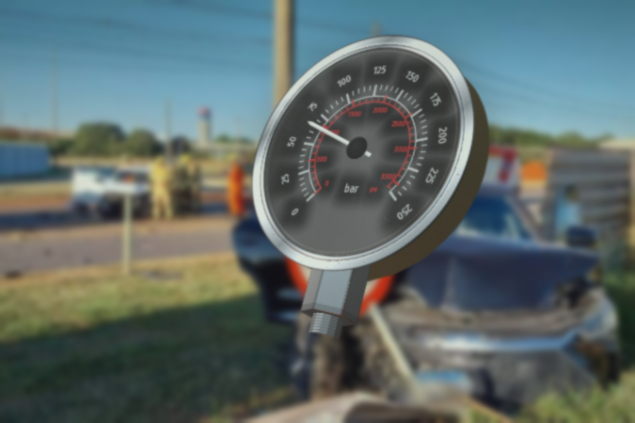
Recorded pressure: 65
